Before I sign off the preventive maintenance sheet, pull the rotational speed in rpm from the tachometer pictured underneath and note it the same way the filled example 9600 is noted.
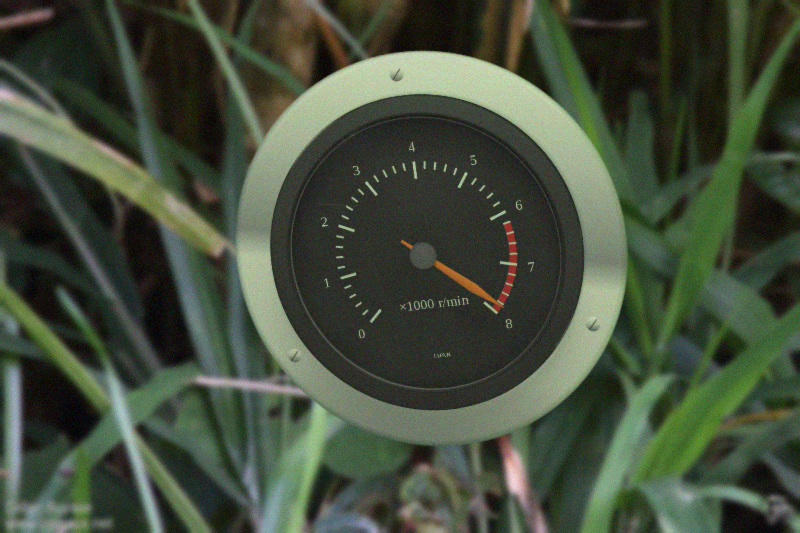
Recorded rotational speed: 7800
